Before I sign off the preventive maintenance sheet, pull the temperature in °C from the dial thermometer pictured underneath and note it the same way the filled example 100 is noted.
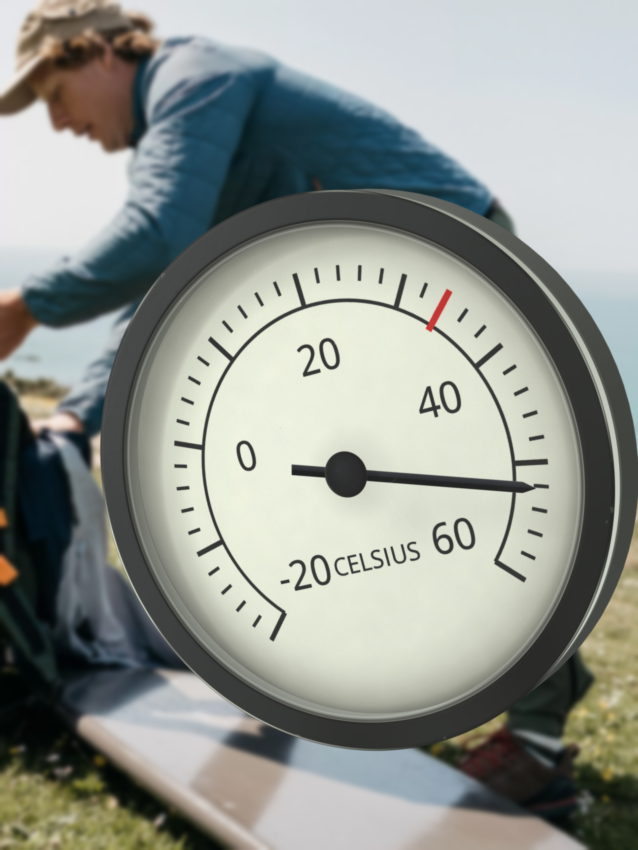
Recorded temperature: 52
